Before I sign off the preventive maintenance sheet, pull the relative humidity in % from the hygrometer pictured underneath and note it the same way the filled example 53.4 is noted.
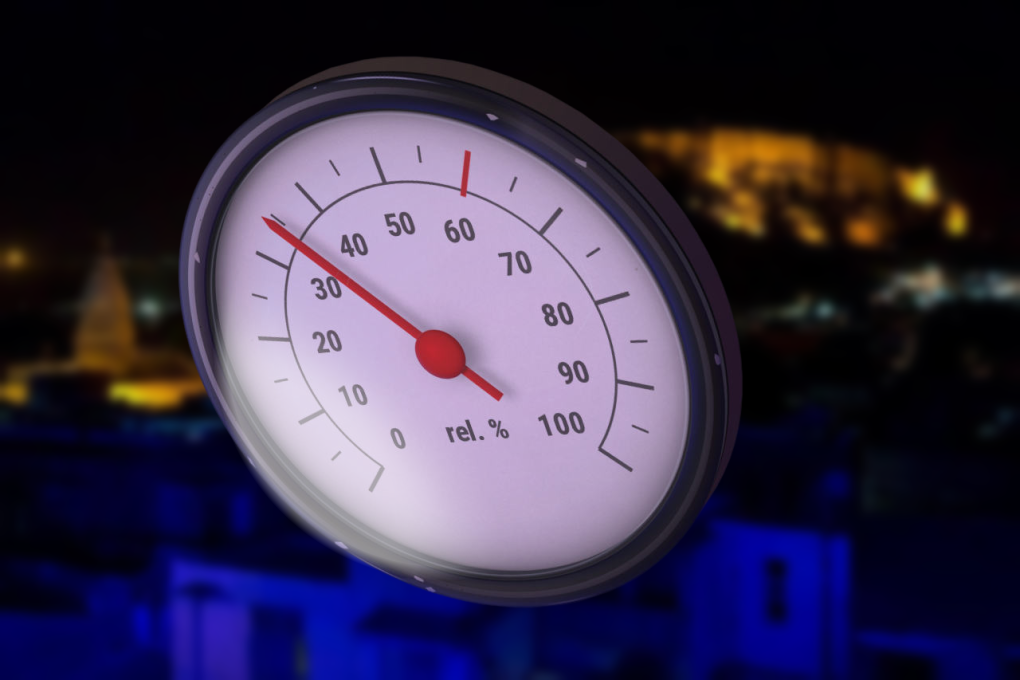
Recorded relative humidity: 35
